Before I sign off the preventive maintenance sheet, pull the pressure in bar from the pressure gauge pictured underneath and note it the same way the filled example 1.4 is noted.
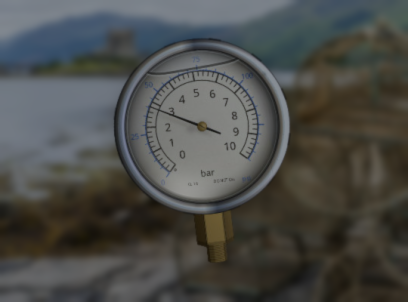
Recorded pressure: 2.8
